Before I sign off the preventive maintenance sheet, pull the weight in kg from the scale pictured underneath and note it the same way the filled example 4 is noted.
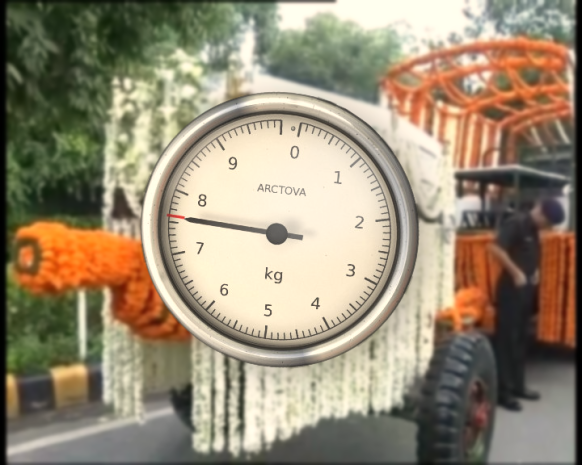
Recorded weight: 7.6
